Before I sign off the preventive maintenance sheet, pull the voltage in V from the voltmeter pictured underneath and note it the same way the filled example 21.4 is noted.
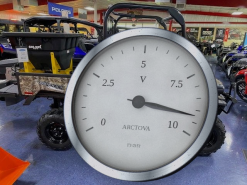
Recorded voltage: 9.25
